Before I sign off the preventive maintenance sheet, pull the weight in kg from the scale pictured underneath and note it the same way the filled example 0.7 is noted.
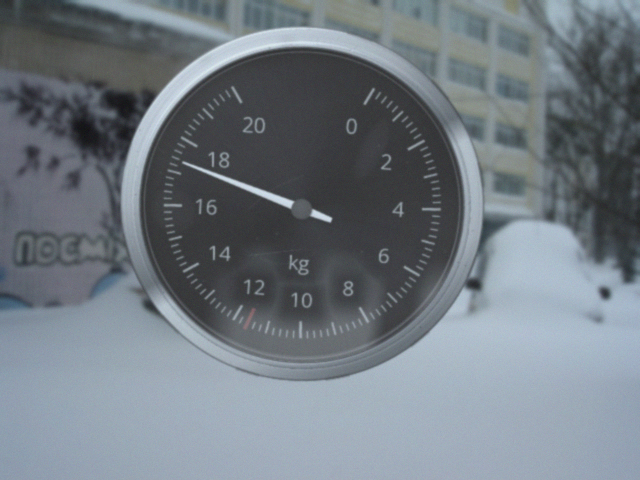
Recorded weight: 17.4
